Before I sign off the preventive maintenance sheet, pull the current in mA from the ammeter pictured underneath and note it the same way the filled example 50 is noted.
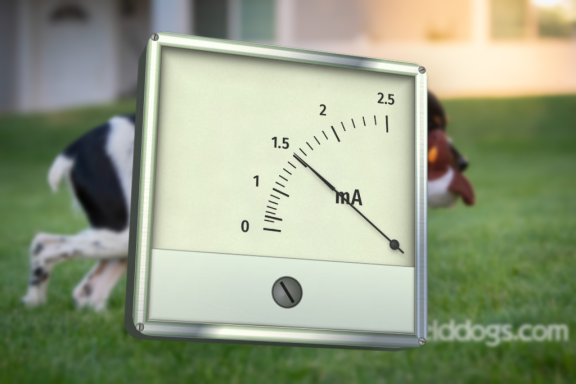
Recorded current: 1.5
